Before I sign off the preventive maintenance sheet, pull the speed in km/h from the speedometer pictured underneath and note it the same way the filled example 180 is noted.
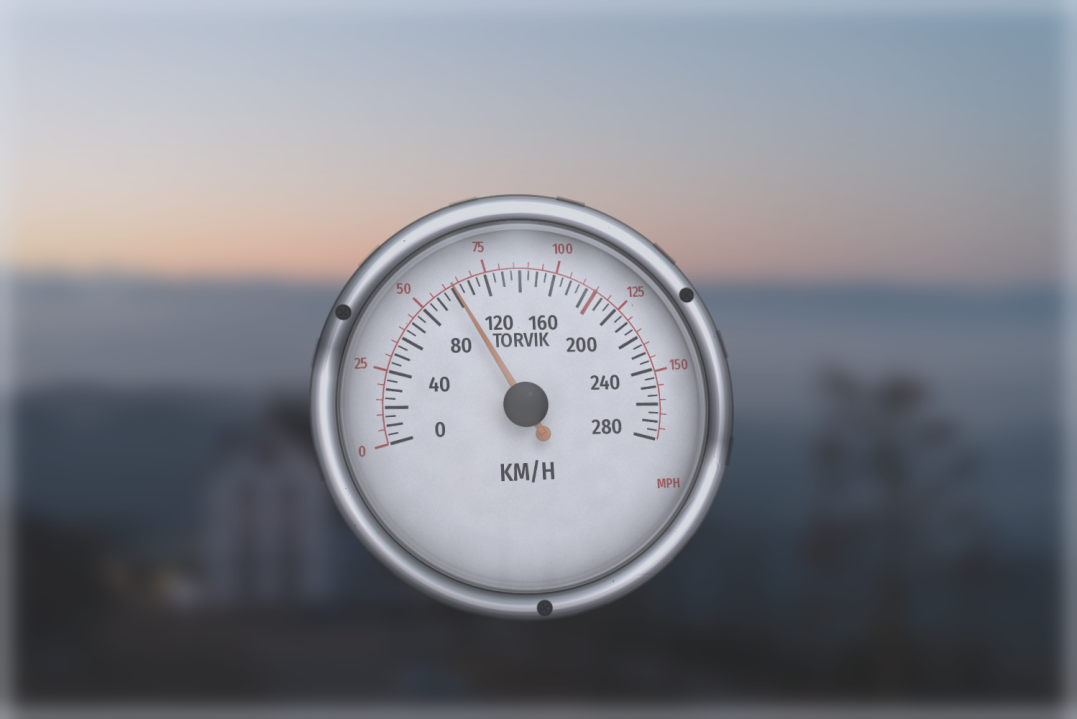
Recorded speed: 100
